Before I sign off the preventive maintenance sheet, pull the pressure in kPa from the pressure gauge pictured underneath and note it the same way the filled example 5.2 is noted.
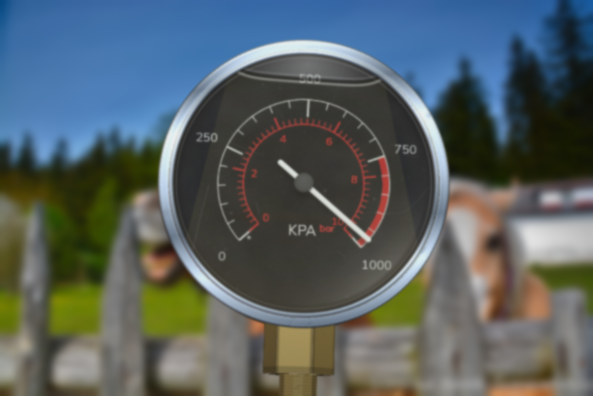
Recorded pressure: 975
